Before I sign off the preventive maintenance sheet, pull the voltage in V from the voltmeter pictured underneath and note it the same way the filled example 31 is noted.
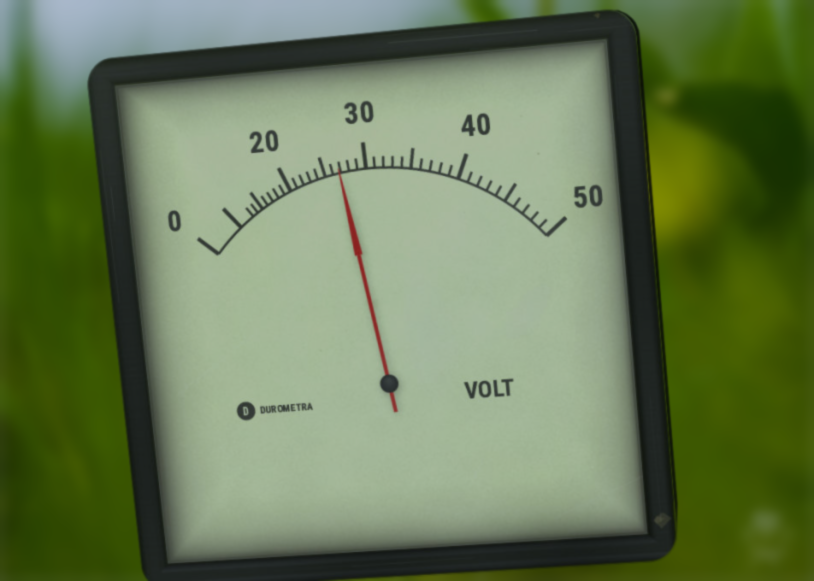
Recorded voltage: 27
